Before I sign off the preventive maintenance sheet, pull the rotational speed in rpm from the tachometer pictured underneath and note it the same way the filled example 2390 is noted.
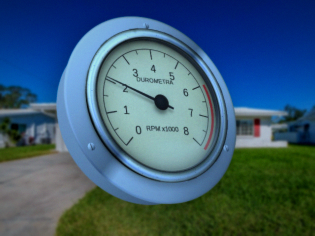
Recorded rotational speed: 2000
